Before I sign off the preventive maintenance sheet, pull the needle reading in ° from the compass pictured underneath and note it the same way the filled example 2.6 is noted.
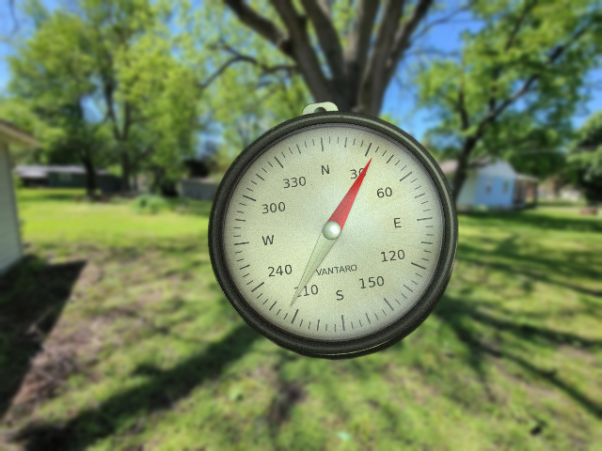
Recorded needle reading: 35
